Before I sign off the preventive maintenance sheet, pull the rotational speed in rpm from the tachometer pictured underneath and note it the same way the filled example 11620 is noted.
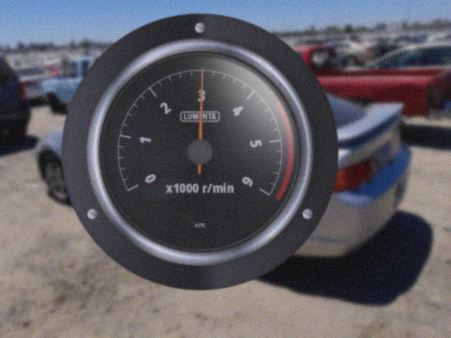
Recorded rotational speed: 3000
